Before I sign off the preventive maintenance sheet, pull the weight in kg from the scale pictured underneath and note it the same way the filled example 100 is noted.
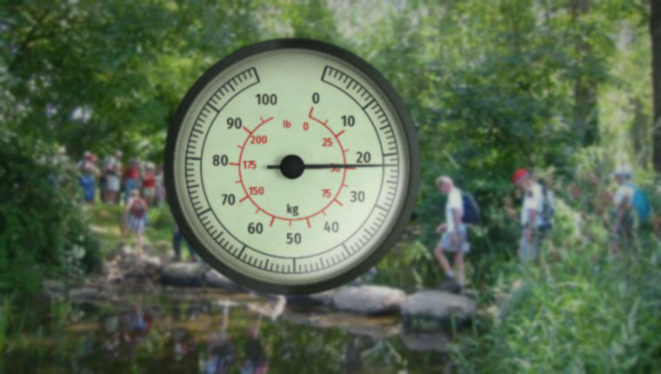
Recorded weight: 22
